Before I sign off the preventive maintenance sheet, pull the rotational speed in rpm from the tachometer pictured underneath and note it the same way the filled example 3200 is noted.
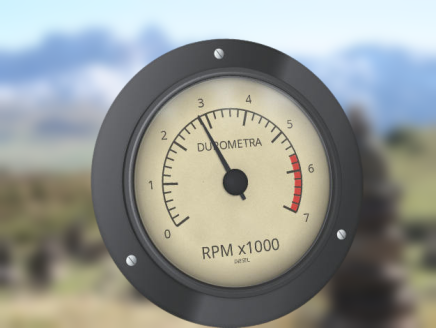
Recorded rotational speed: 2800
